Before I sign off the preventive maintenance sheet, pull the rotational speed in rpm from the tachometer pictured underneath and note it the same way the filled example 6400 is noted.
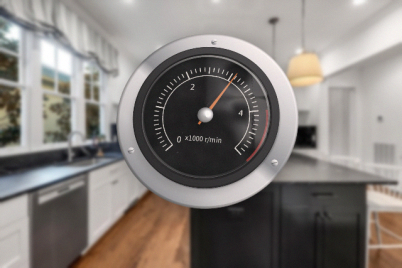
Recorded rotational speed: 3100
